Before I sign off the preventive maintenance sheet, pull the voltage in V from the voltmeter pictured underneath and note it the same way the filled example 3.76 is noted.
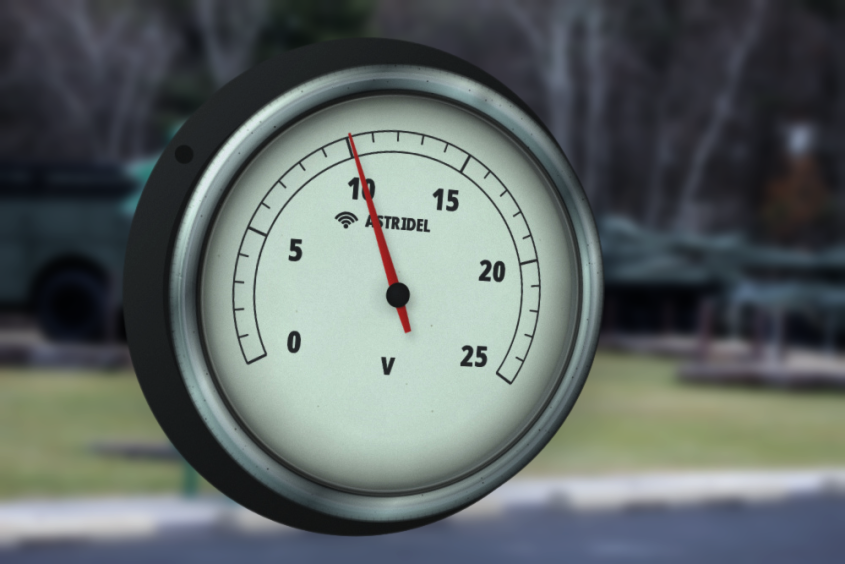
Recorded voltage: 10
